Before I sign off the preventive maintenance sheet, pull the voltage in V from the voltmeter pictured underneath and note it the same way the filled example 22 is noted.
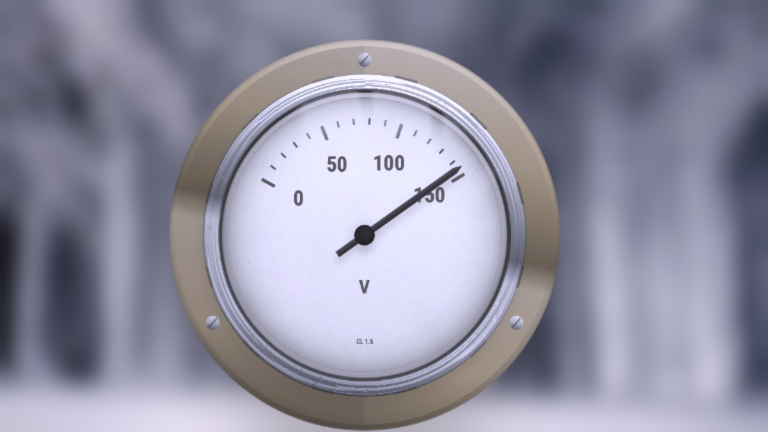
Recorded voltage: 145
